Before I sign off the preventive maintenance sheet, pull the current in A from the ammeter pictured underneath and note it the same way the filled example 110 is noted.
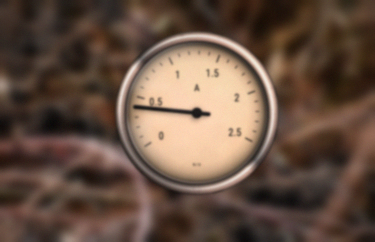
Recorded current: 0.4
